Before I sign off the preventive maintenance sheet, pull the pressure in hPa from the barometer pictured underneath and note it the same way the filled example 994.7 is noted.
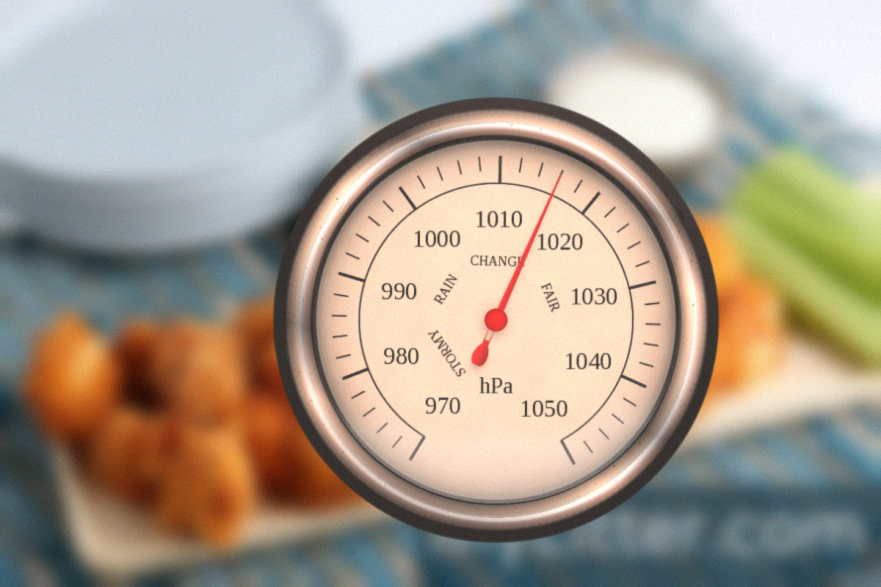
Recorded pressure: 1016
